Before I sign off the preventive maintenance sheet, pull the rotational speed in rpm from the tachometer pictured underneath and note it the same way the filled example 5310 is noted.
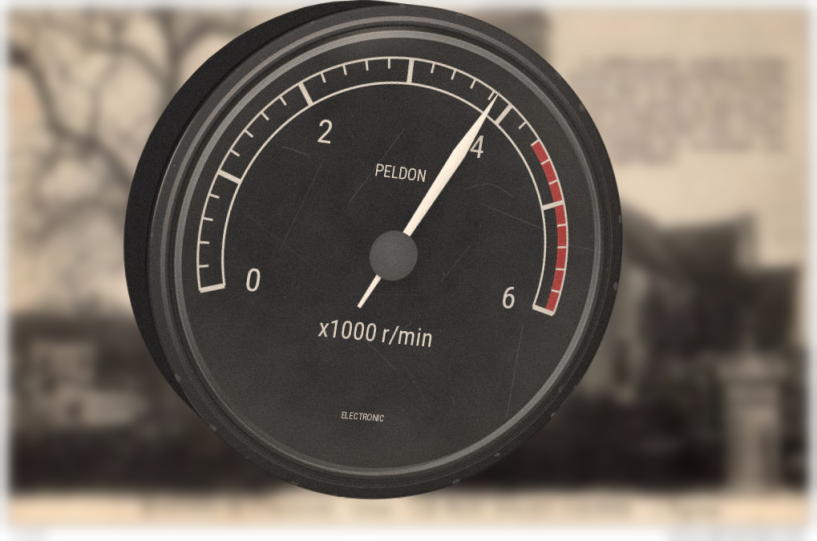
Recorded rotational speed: 3800
